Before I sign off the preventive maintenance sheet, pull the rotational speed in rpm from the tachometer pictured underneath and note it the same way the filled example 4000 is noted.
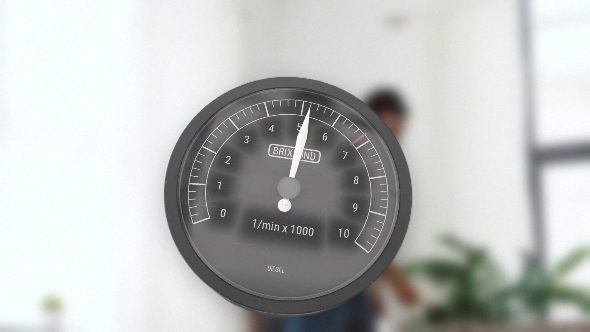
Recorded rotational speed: 5200
